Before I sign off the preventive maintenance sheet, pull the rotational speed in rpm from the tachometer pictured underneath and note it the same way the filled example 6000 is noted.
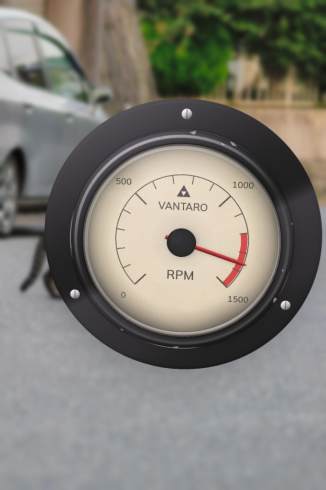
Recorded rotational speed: 1350
